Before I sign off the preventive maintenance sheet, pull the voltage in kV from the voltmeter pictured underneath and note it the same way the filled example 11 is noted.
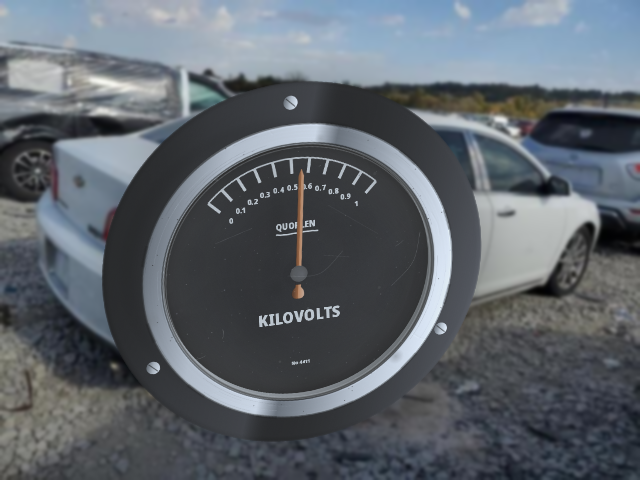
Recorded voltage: 0.55
